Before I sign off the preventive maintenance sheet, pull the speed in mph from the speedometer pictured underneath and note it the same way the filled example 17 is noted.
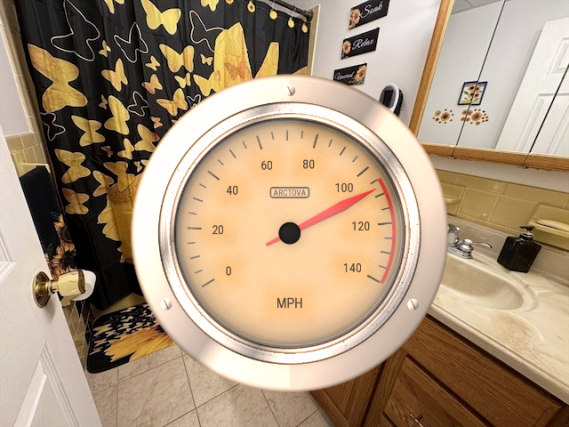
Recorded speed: 107.5
